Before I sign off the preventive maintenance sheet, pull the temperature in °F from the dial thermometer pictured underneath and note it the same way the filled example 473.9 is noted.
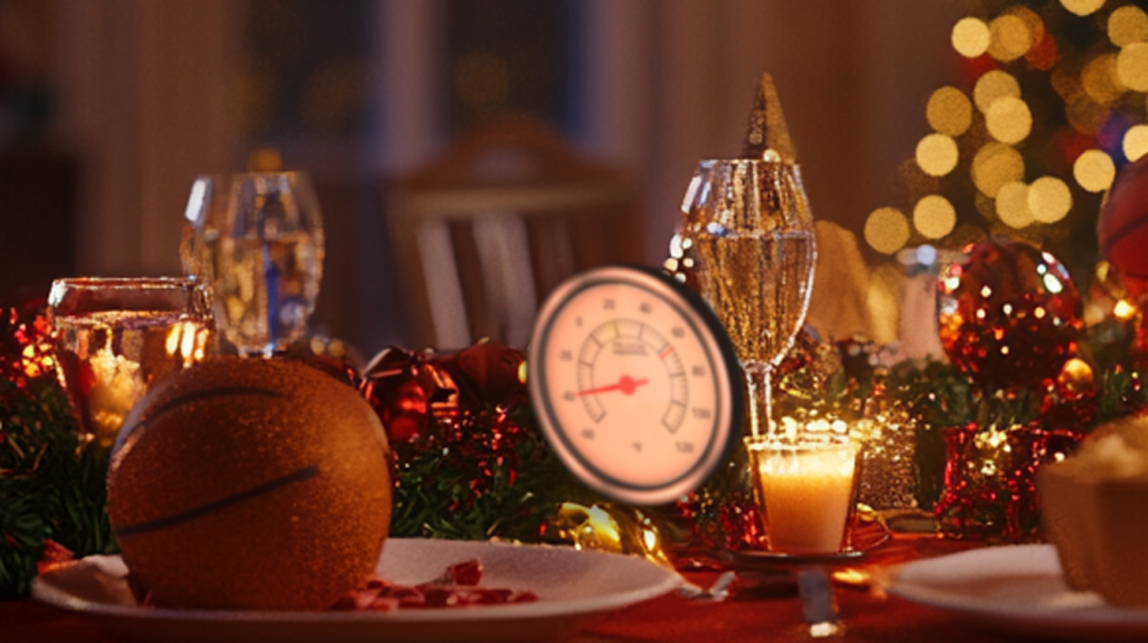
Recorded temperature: -40
